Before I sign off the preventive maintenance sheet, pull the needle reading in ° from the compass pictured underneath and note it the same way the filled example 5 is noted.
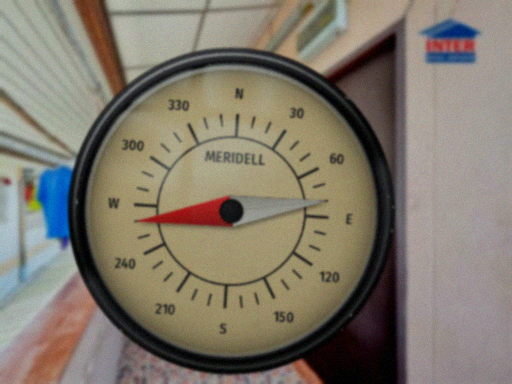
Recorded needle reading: 260
